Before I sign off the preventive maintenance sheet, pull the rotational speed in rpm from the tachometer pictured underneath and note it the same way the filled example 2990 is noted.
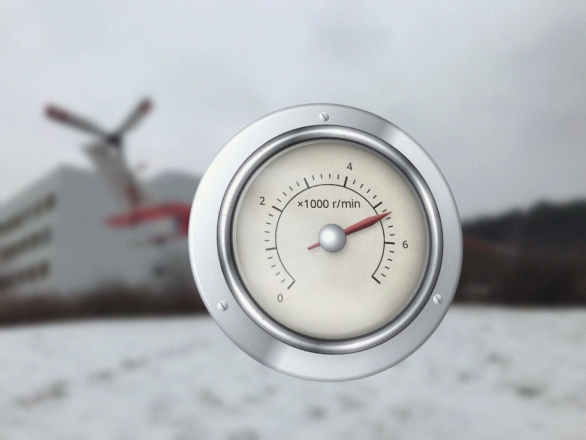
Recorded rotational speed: 5300
